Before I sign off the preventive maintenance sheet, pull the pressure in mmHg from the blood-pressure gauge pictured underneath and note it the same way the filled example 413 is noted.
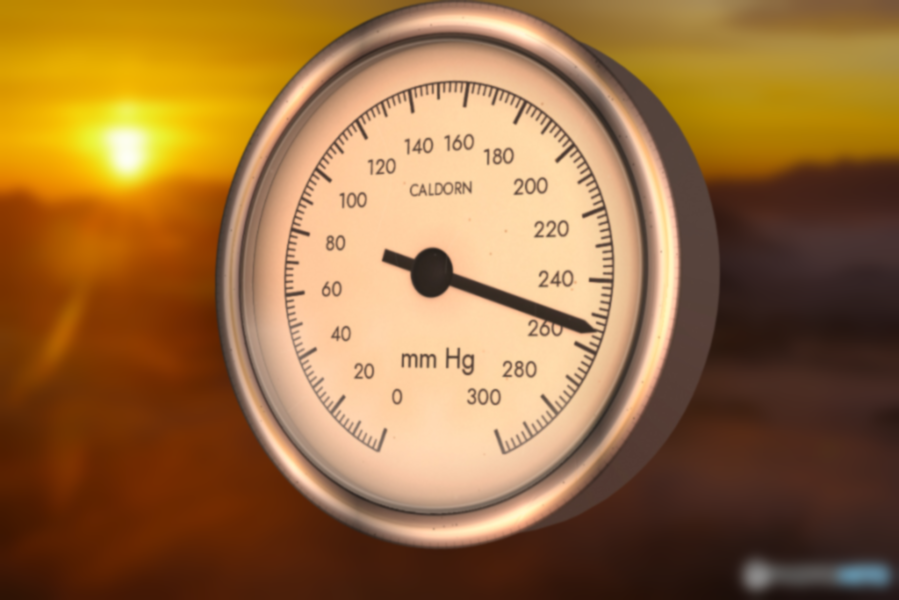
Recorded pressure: 254
